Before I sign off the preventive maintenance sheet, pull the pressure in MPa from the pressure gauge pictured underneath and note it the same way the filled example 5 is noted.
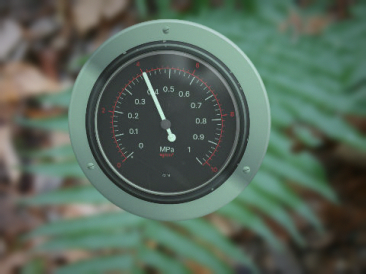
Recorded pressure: 0.4
